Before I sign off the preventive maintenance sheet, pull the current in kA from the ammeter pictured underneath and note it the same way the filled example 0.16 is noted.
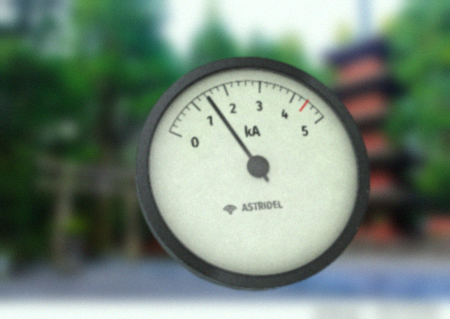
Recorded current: 1.4
